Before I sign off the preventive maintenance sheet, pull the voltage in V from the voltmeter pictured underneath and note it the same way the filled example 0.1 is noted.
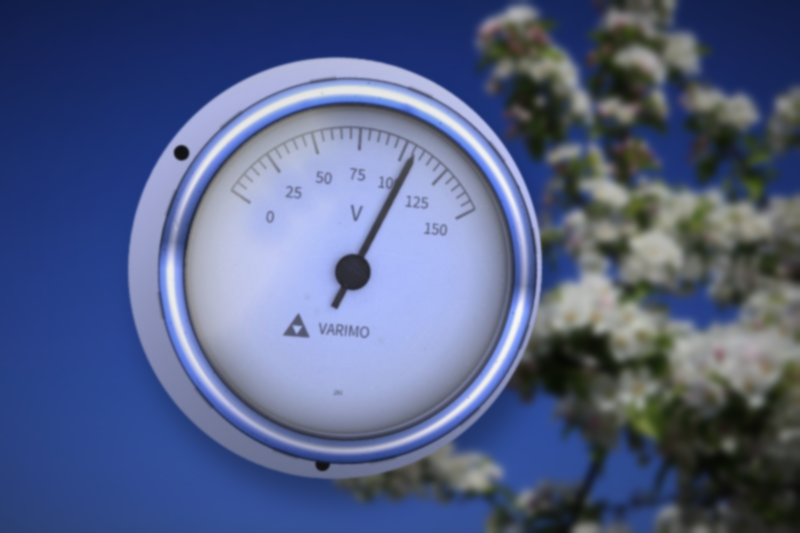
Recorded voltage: 105
